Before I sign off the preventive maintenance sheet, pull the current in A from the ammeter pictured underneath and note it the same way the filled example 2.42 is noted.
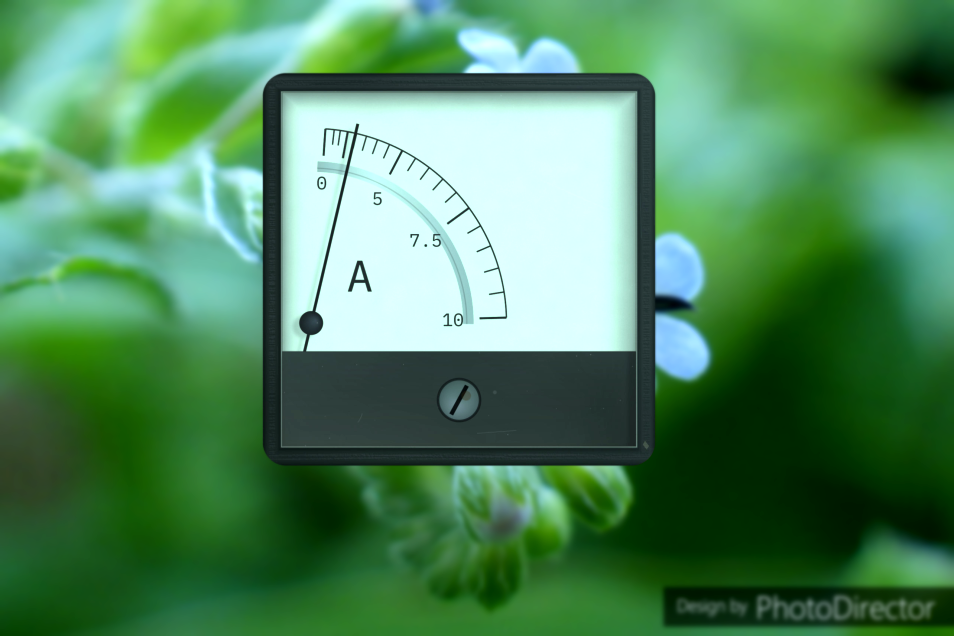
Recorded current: 3
